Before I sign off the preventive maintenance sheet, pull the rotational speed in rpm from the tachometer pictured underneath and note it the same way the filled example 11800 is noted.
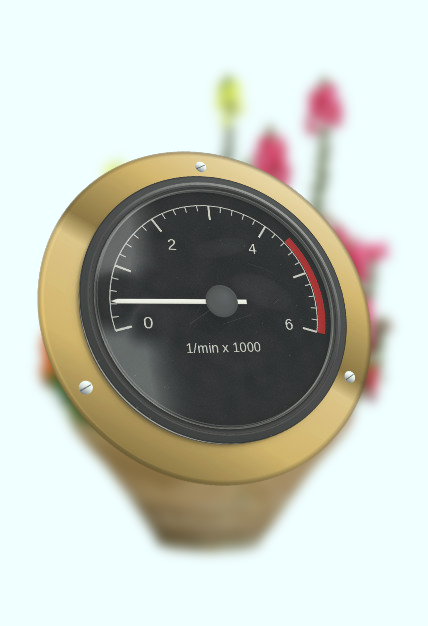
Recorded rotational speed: 400
